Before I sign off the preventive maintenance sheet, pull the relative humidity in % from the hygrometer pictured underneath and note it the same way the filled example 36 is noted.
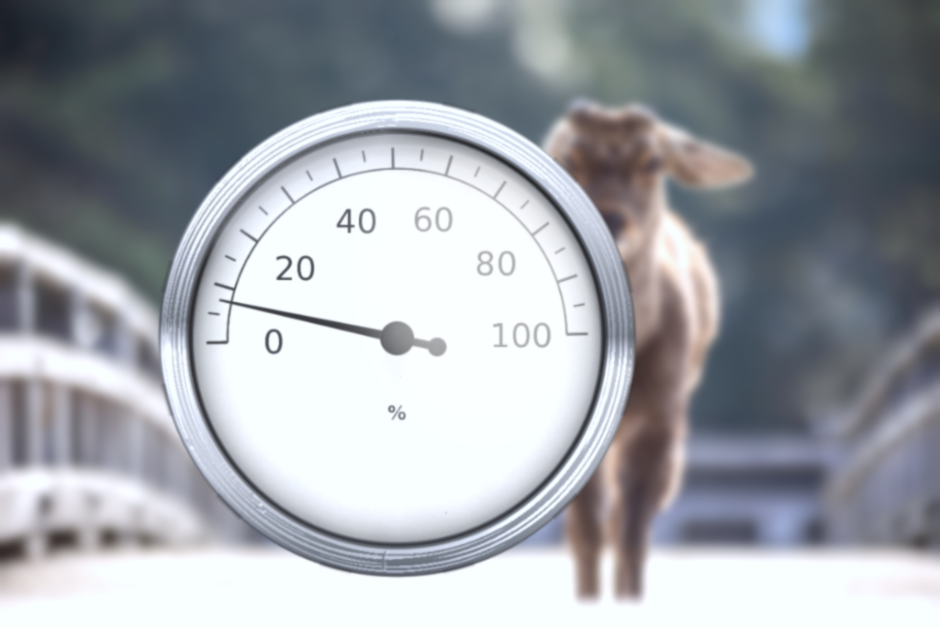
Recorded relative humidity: 7.5
